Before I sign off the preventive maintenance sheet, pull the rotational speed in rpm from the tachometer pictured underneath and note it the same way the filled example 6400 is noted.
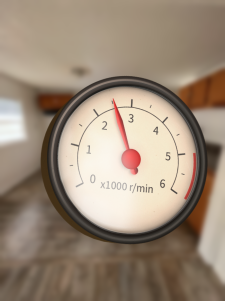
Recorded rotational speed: 2500
